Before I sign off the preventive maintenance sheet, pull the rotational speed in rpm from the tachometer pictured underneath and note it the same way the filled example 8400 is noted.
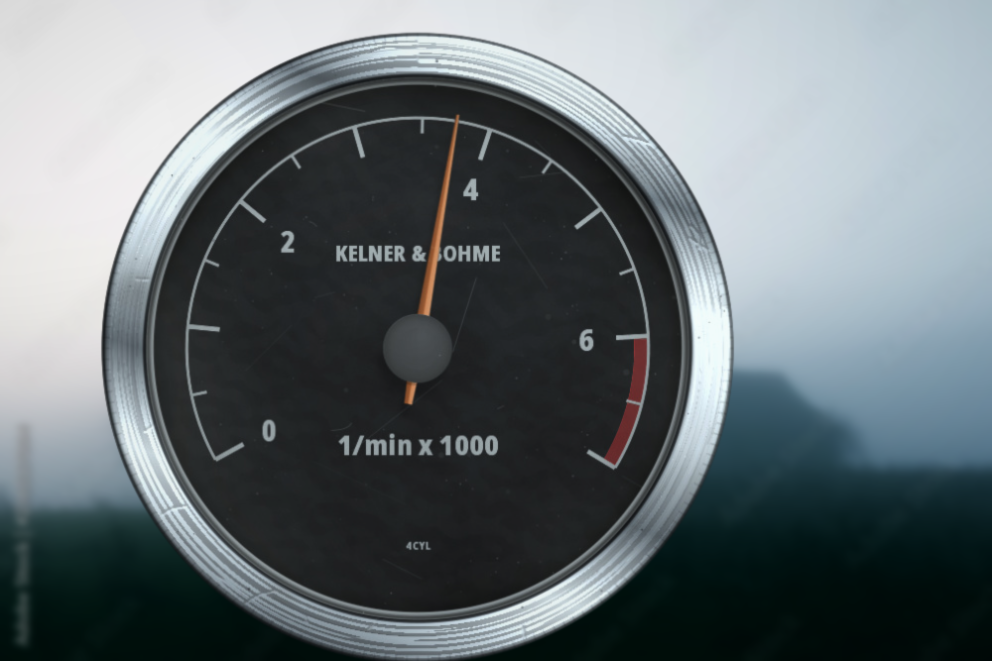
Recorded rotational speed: 3750
